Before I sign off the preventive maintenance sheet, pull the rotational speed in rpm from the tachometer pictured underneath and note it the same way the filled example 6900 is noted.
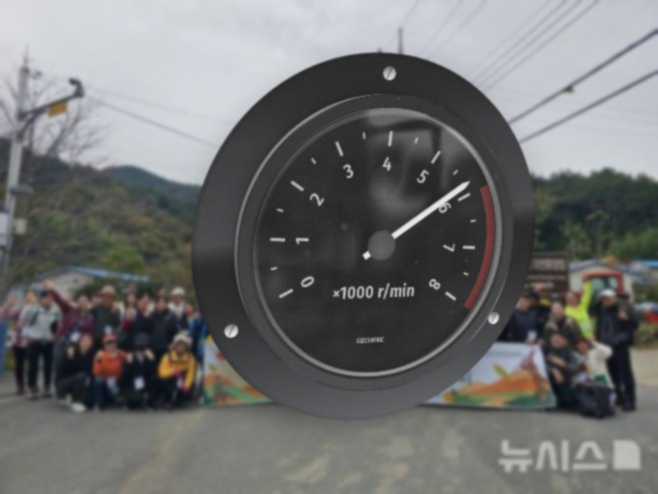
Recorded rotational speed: 5750
